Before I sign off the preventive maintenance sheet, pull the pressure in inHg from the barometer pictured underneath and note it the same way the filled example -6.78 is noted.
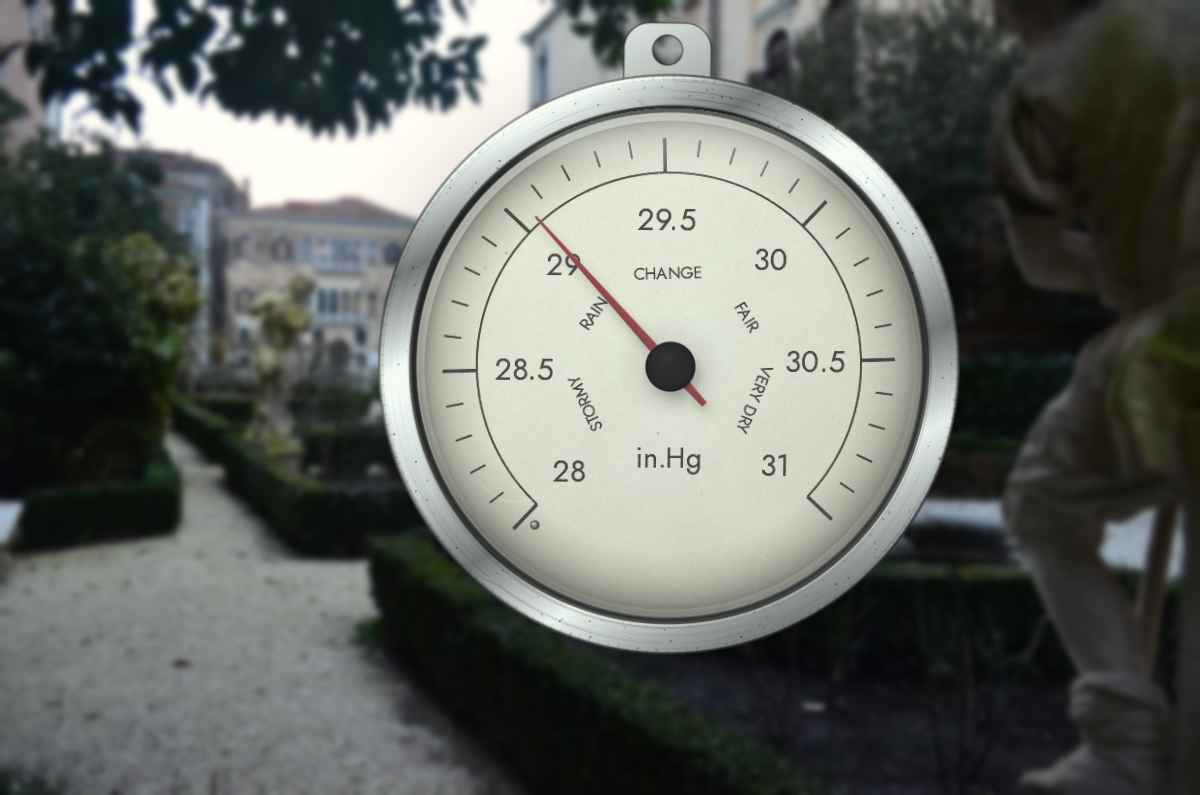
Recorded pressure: 29.05
